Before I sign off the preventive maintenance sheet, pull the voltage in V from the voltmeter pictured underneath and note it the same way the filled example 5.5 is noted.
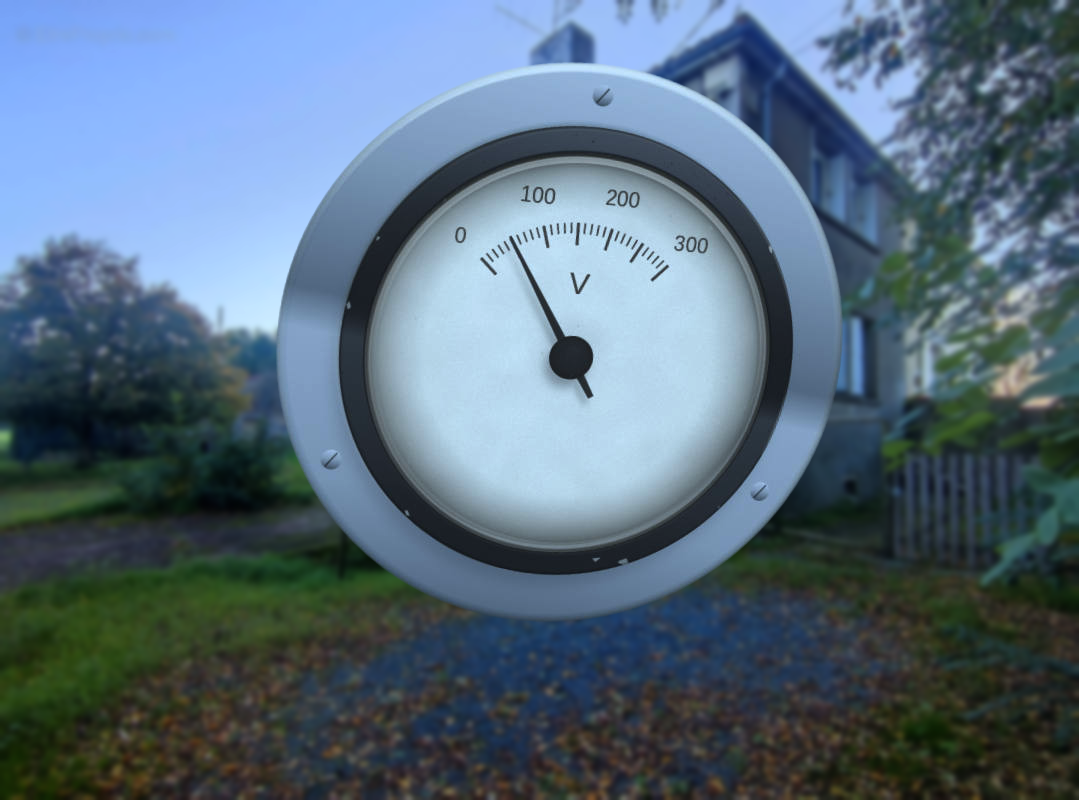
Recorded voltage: 50
